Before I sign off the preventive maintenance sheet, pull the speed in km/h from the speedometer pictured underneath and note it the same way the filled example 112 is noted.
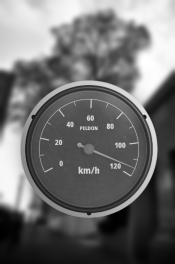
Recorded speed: 115
